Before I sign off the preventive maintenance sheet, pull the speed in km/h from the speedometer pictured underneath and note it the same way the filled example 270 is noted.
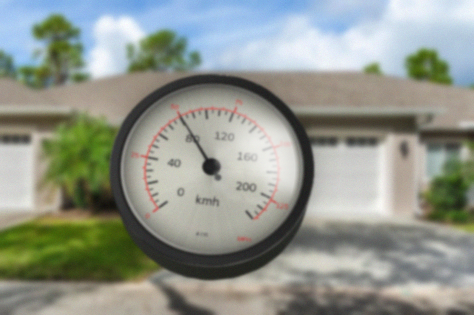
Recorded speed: 80
